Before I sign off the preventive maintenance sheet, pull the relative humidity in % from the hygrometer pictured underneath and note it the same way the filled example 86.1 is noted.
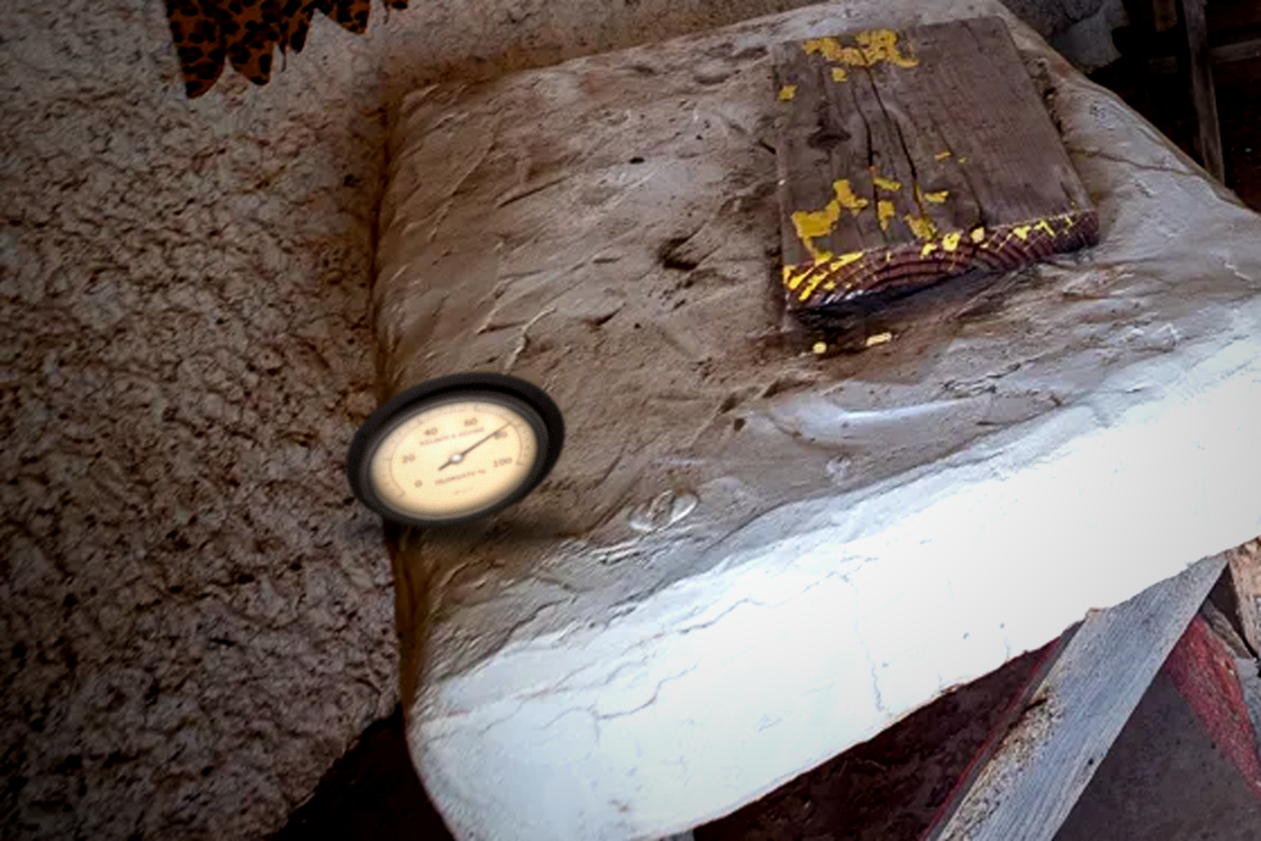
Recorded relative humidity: 76
